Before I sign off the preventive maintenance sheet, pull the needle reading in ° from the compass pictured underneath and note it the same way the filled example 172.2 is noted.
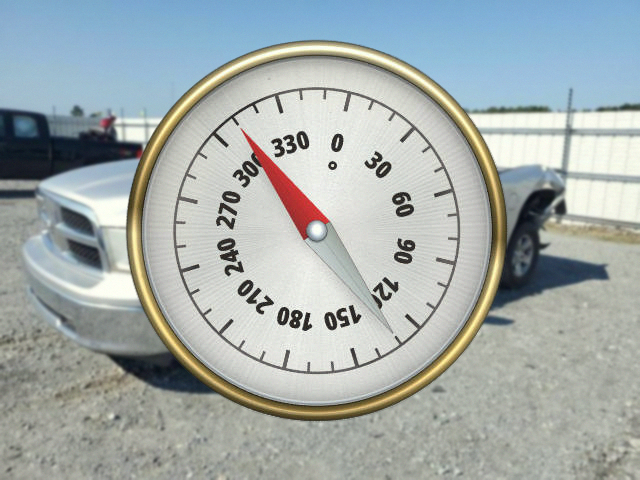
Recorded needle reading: 310
